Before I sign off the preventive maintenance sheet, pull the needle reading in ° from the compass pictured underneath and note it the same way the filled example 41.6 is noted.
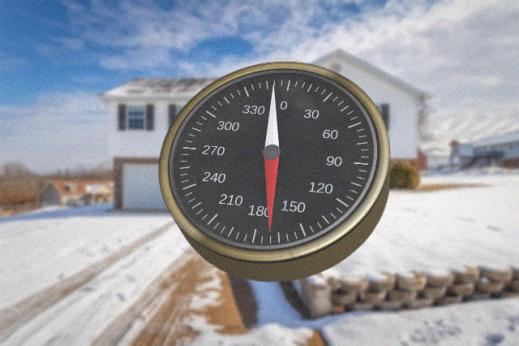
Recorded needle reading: 170
